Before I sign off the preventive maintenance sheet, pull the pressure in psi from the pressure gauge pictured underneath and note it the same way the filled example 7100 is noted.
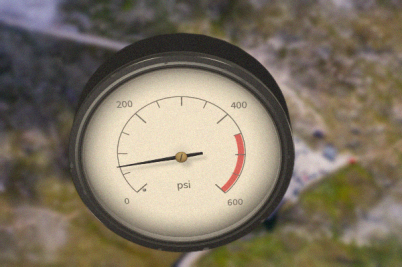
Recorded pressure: 75
